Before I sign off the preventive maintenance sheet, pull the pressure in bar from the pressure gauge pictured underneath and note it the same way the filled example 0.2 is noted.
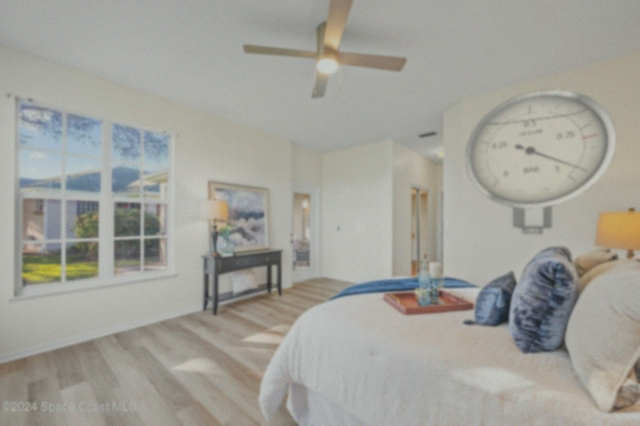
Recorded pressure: 0.95
